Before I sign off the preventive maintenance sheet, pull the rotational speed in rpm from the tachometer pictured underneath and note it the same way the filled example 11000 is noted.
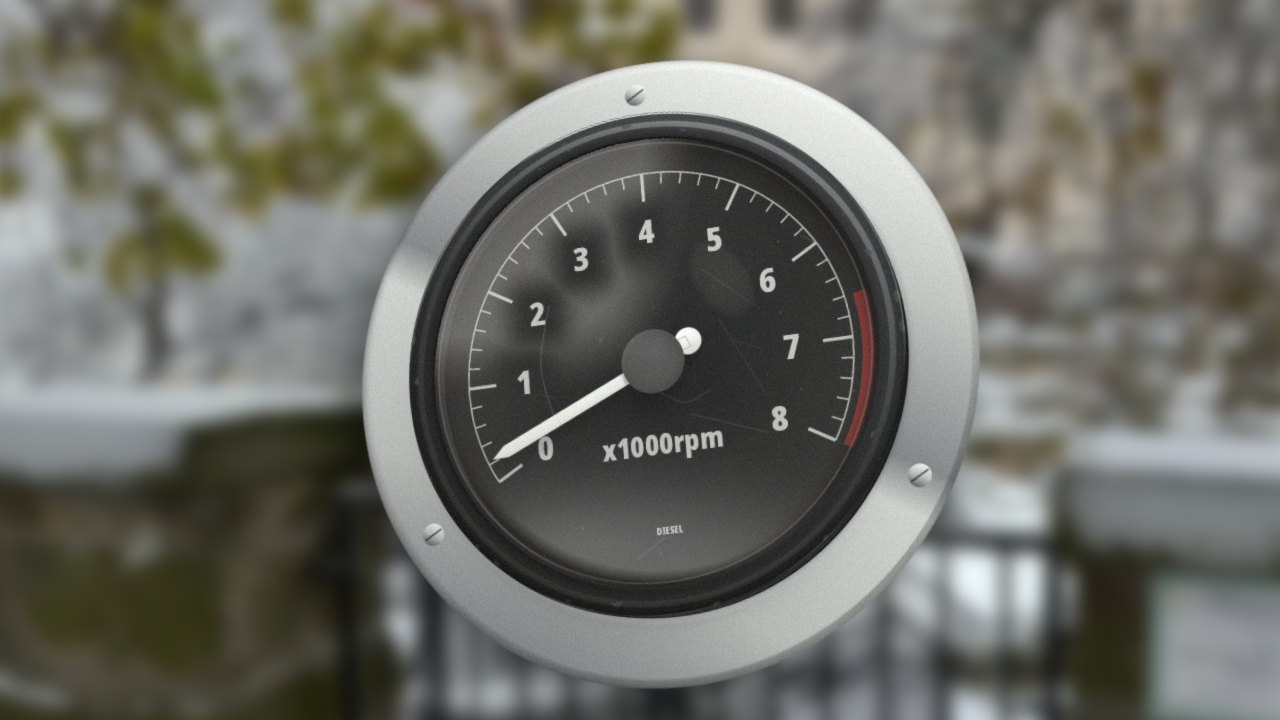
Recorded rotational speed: 200
